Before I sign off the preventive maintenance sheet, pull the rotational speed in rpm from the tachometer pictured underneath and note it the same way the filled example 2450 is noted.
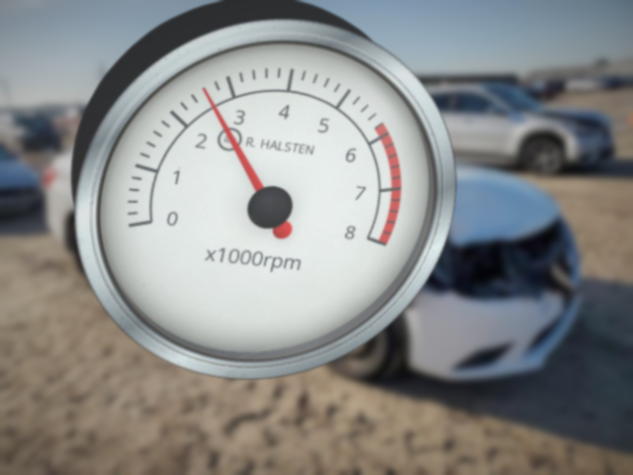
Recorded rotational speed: 2600
